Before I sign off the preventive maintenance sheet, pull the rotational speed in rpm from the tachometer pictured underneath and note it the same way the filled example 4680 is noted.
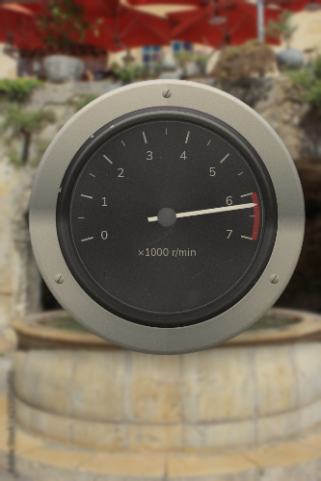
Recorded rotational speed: 6250
